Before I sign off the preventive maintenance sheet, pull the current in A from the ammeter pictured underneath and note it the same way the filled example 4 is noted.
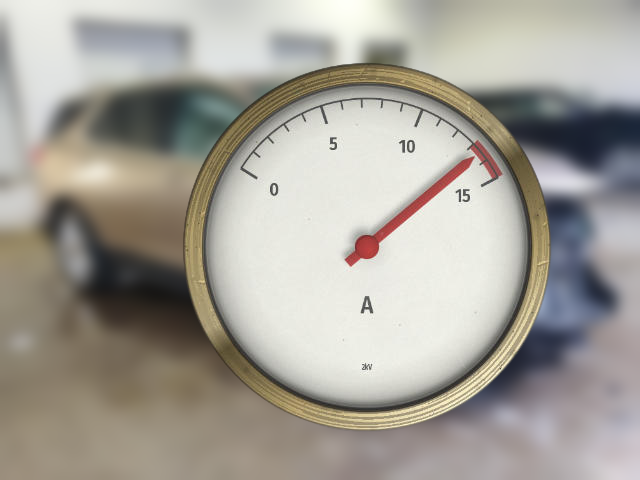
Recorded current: 13.5
